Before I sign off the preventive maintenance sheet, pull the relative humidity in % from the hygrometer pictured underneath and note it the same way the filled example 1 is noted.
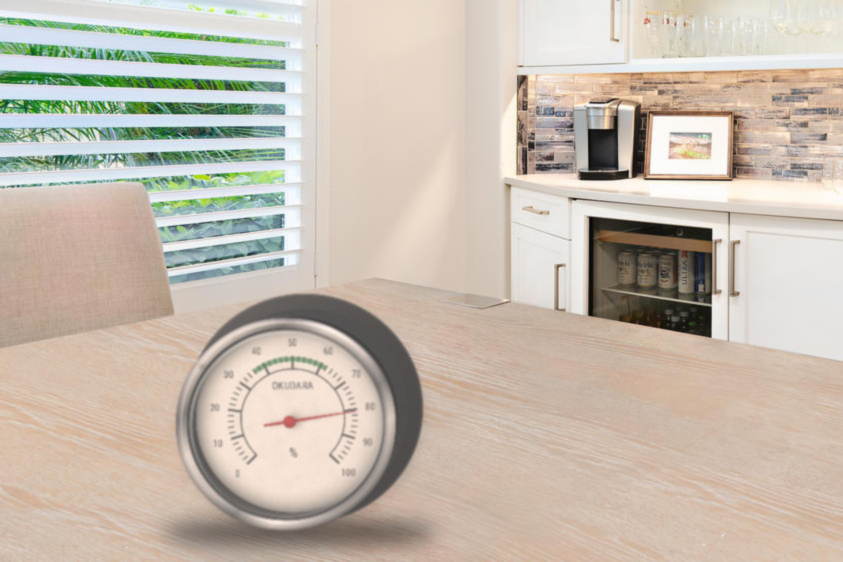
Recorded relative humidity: 80
